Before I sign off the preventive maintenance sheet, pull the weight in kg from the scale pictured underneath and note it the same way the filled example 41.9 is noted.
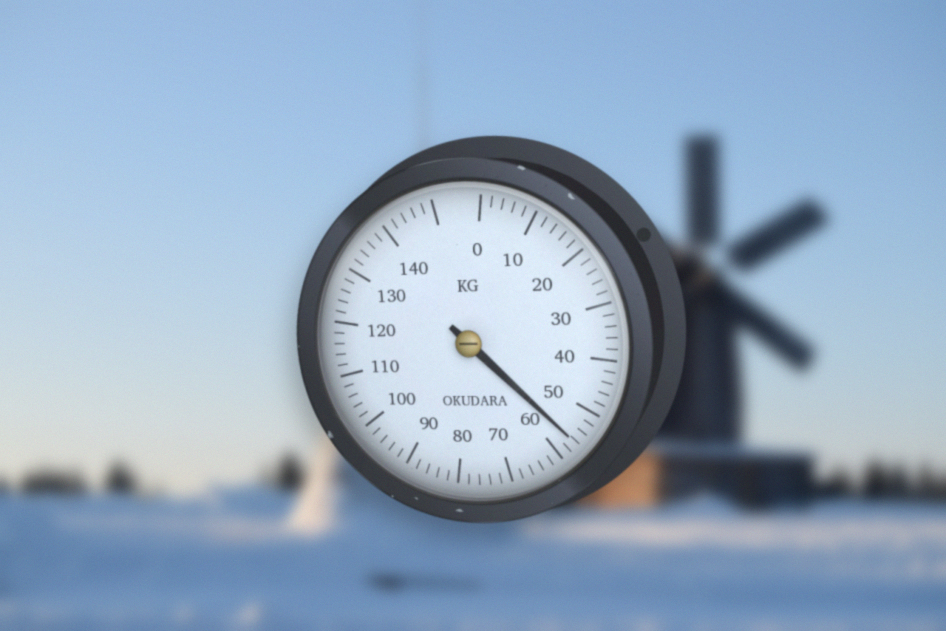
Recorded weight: 56
